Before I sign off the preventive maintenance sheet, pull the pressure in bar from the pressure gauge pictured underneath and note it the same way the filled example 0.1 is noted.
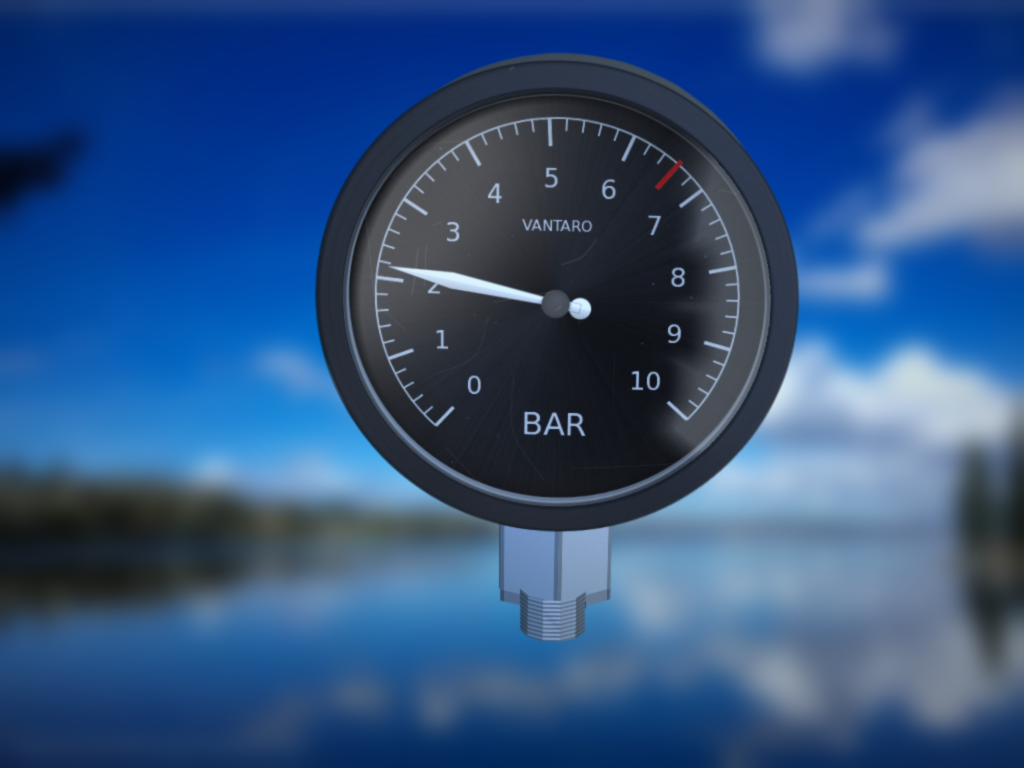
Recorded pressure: 2.2
